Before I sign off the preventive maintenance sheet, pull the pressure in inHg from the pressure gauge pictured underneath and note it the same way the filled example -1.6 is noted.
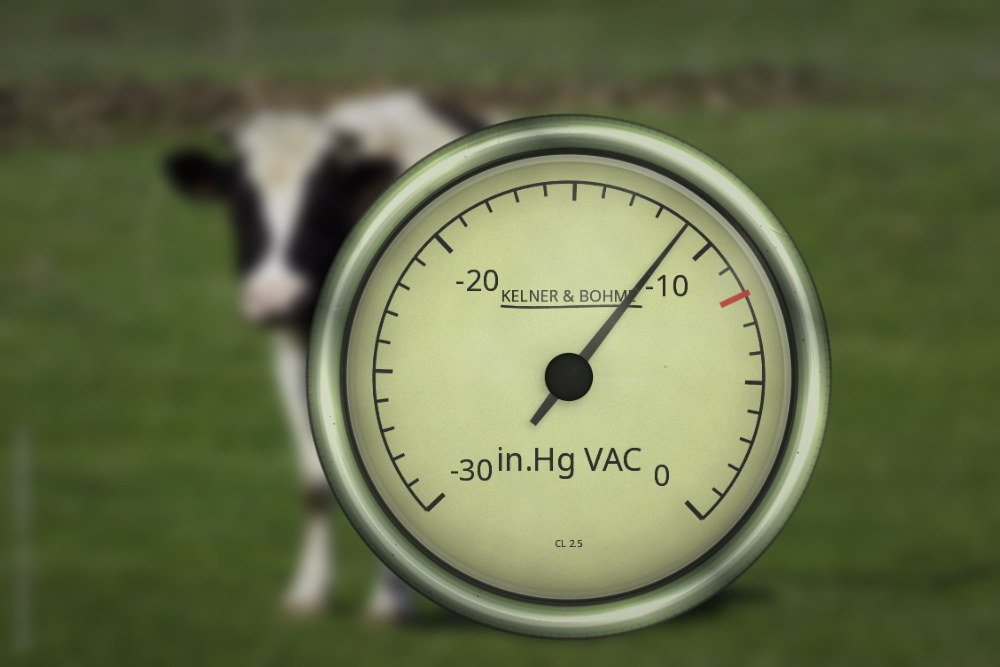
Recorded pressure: -11
